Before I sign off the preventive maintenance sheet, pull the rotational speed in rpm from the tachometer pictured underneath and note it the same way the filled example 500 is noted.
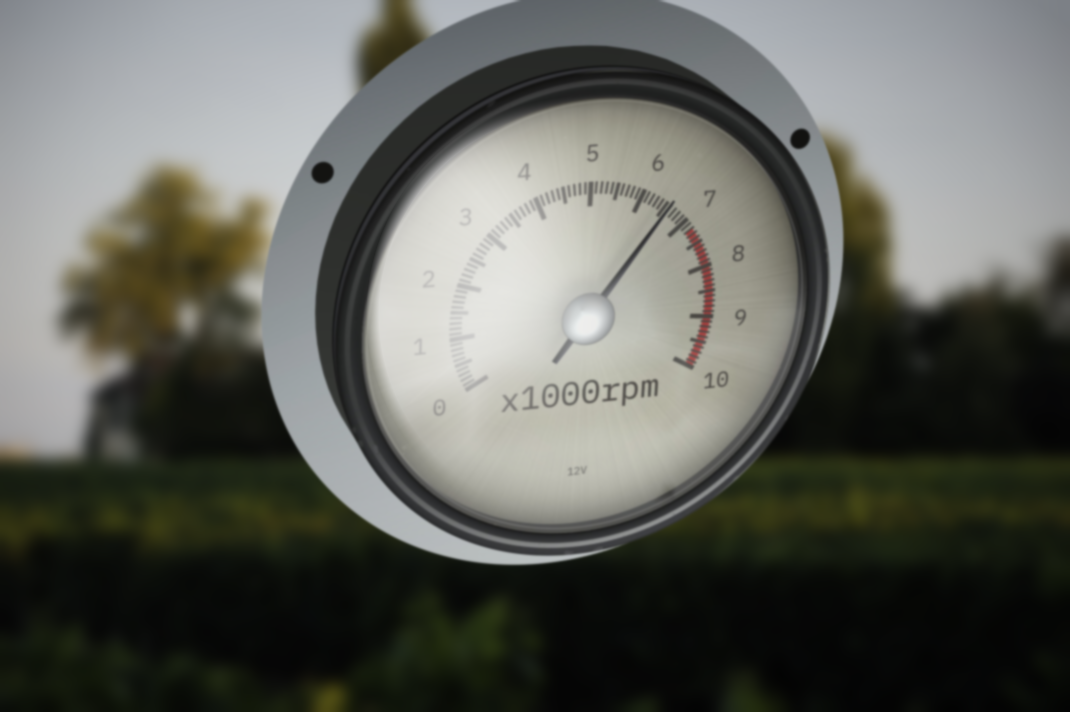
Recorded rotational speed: 6500
